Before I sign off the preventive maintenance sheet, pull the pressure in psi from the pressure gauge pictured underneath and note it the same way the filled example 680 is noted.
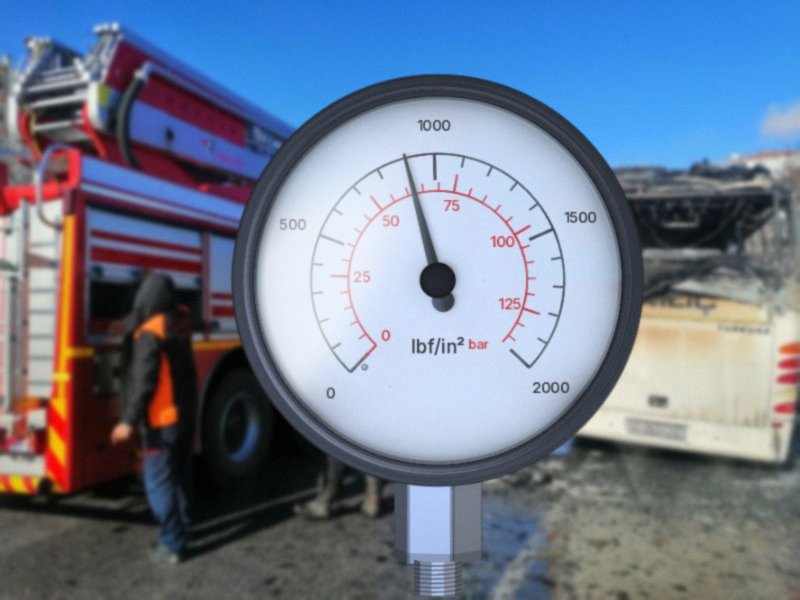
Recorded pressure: 900
